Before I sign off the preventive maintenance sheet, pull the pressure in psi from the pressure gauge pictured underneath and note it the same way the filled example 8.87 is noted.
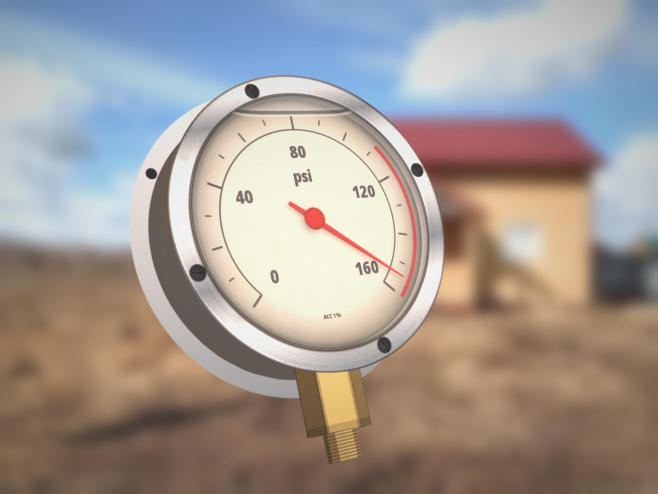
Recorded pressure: 155
